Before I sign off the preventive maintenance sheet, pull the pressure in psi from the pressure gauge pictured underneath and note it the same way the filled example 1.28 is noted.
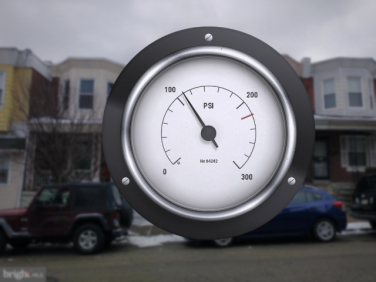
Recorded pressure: 110
